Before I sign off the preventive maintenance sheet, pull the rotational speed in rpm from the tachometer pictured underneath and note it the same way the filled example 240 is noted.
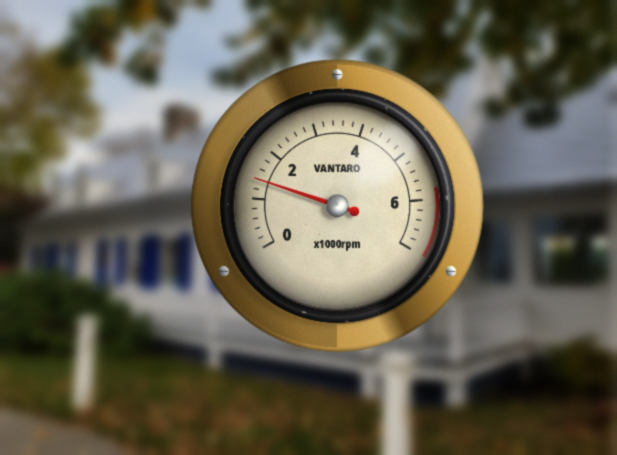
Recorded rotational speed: 1400
